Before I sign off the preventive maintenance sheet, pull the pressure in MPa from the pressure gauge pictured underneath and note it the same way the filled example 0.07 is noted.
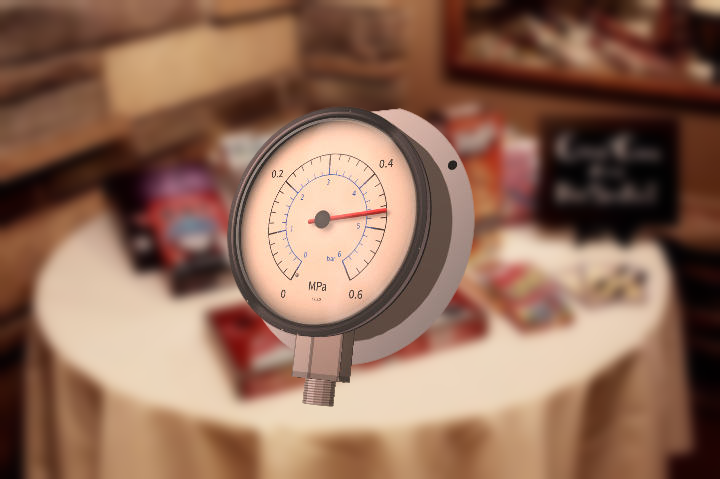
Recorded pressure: 0.47
